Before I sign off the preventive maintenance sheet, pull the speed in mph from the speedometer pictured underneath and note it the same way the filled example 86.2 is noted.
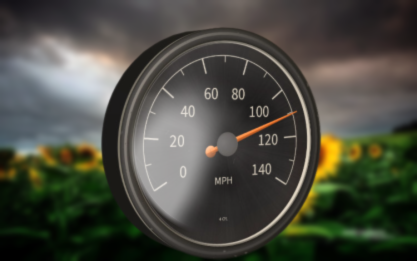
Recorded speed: 110
